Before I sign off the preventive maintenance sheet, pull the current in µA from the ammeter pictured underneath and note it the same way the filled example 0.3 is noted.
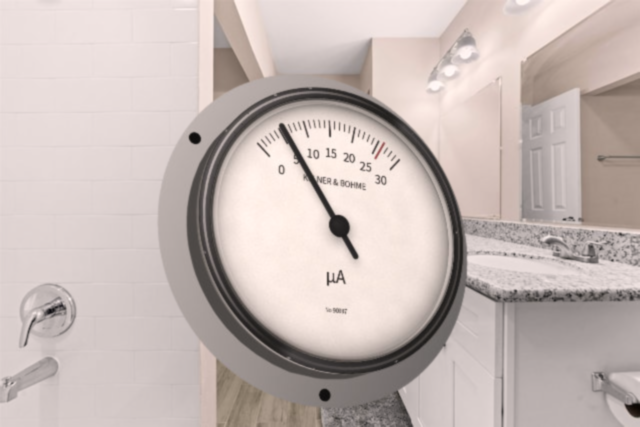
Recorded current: 5
